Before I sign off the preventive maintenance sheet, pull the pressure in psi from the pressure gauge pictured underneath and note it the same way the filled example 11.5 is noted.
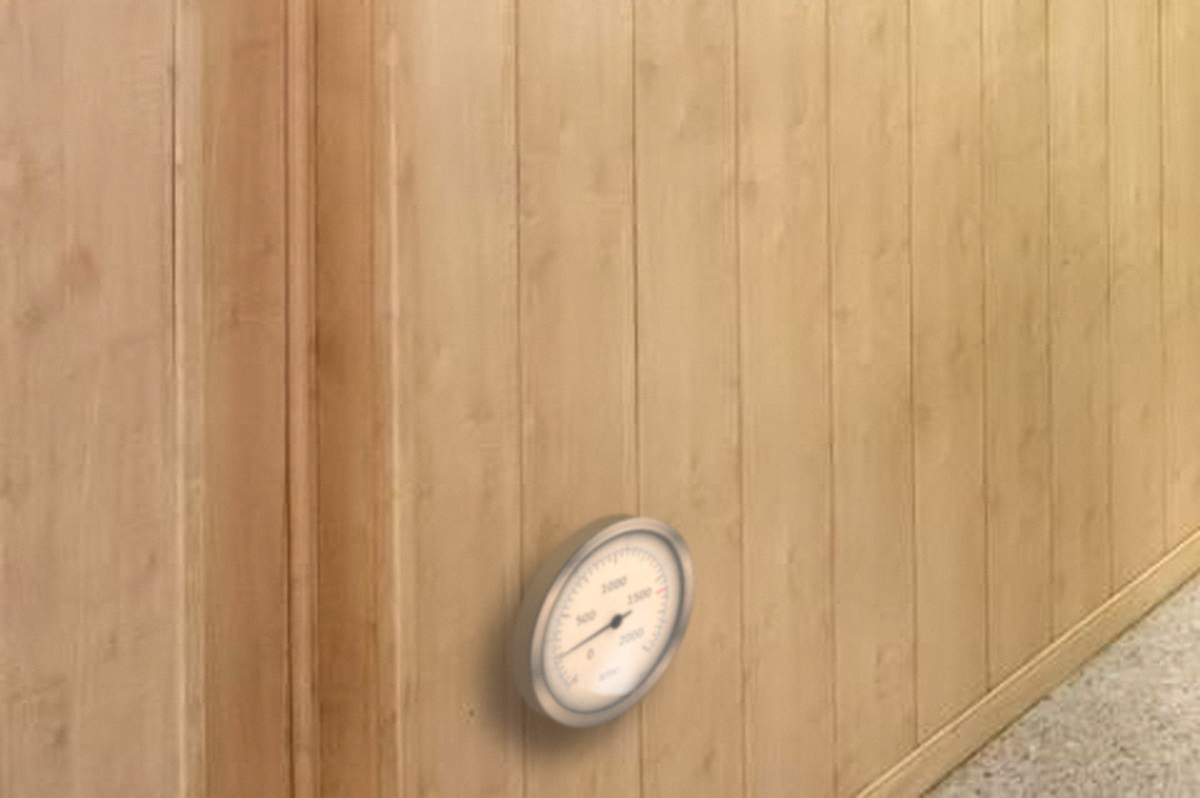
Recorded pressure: 250
